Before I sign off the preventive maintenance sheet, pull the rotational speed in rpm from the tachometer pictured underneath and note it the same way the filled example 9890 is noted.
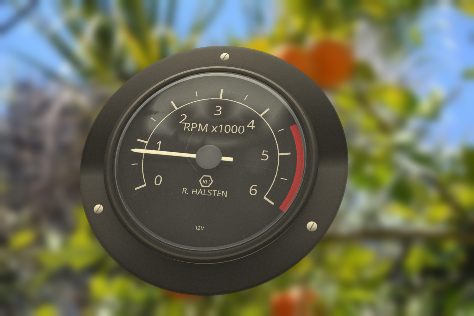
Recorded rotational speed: 750
